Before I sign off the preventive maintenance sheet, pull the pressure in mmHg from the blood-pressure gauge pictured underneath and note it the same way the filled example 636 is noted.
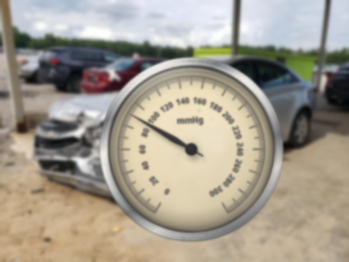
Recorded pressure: 90
